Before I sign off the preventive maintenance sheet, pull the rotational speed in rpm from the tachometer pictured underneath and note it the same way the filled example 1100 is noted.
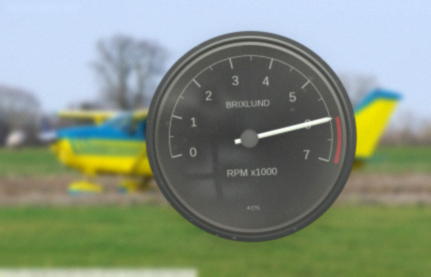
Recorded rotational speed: 6000
